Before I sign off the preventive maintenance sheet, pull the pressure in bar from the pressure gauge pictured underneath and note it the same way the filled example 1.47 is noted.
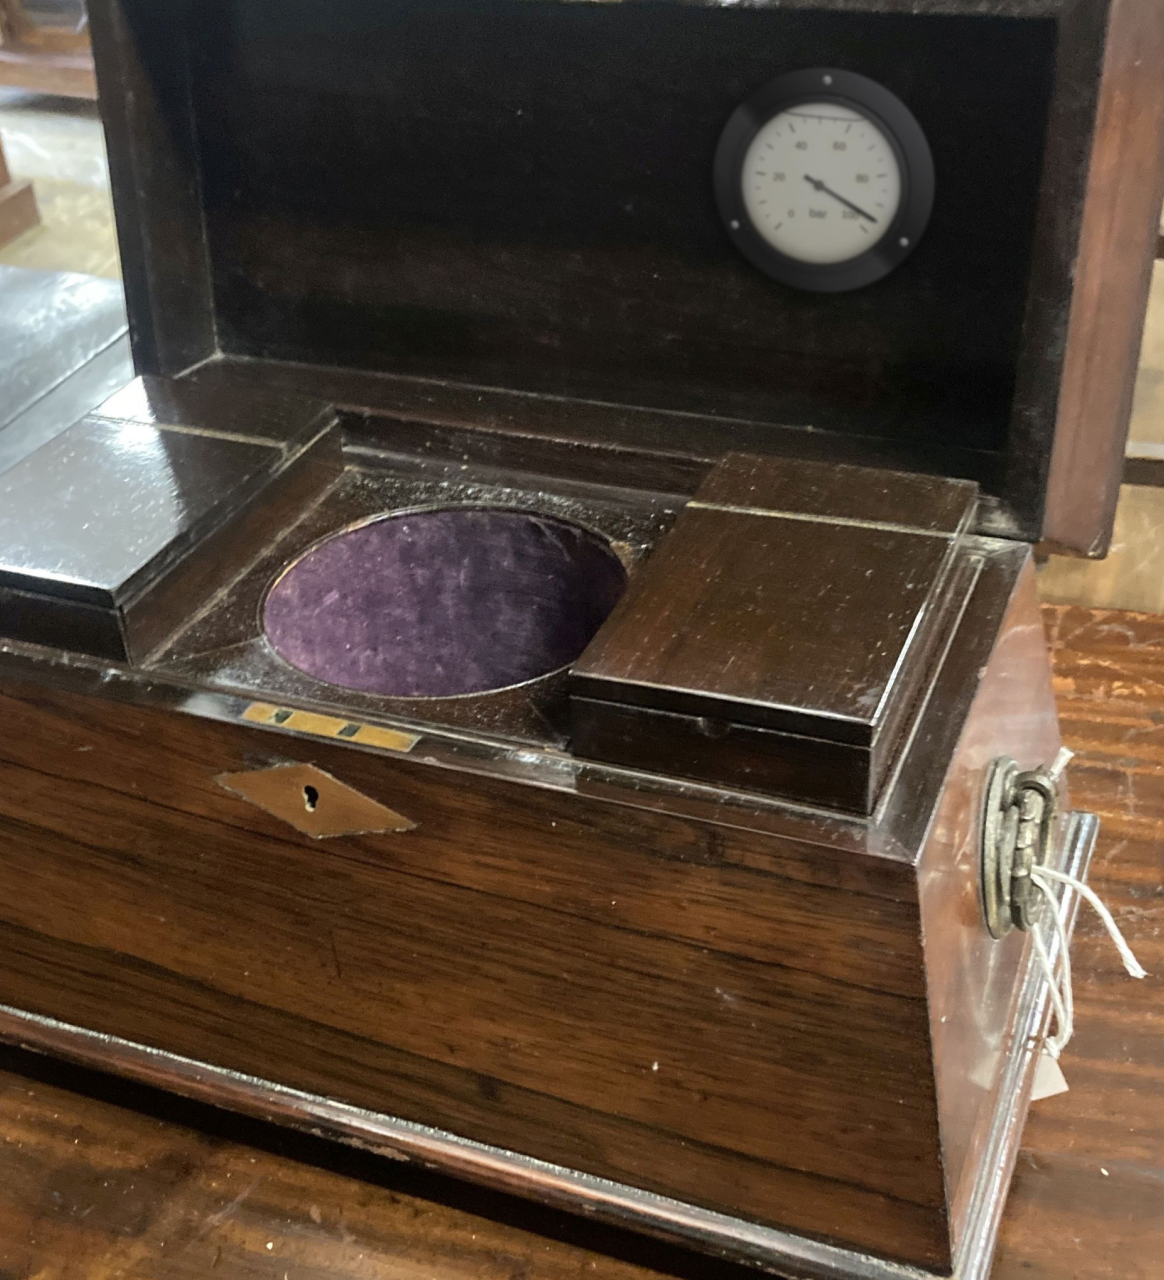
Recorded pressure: 95
